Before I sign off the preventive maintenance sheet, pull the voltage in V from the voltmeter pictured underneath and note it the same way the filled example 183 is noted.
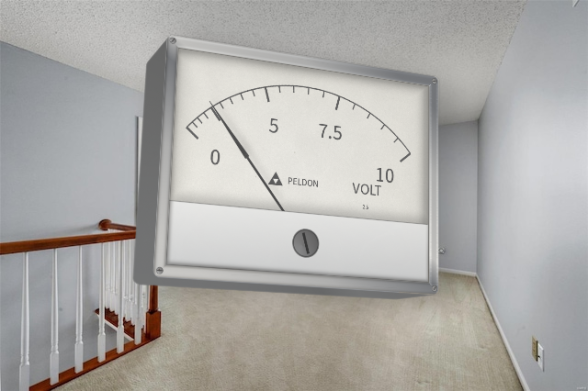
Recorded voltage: 2.5
